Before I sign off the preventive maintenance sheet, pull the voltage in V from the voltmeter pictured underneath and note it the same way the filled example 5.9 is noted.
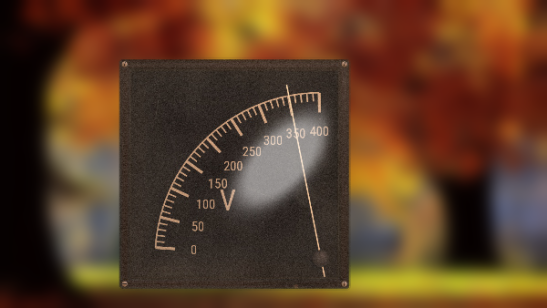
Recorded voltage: 350
